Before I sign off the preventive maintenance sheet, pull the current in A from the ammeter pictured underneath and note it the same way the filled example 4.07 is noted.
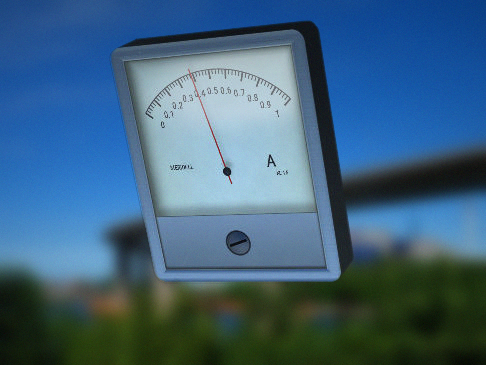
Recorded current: 0.4
